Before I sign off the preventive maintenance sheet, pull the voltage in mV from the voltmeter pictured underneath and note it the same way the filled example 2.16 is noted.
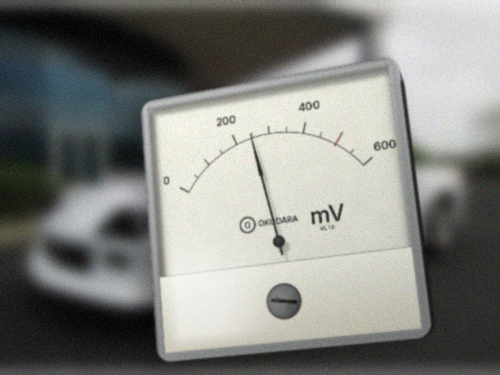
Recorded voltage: 250
